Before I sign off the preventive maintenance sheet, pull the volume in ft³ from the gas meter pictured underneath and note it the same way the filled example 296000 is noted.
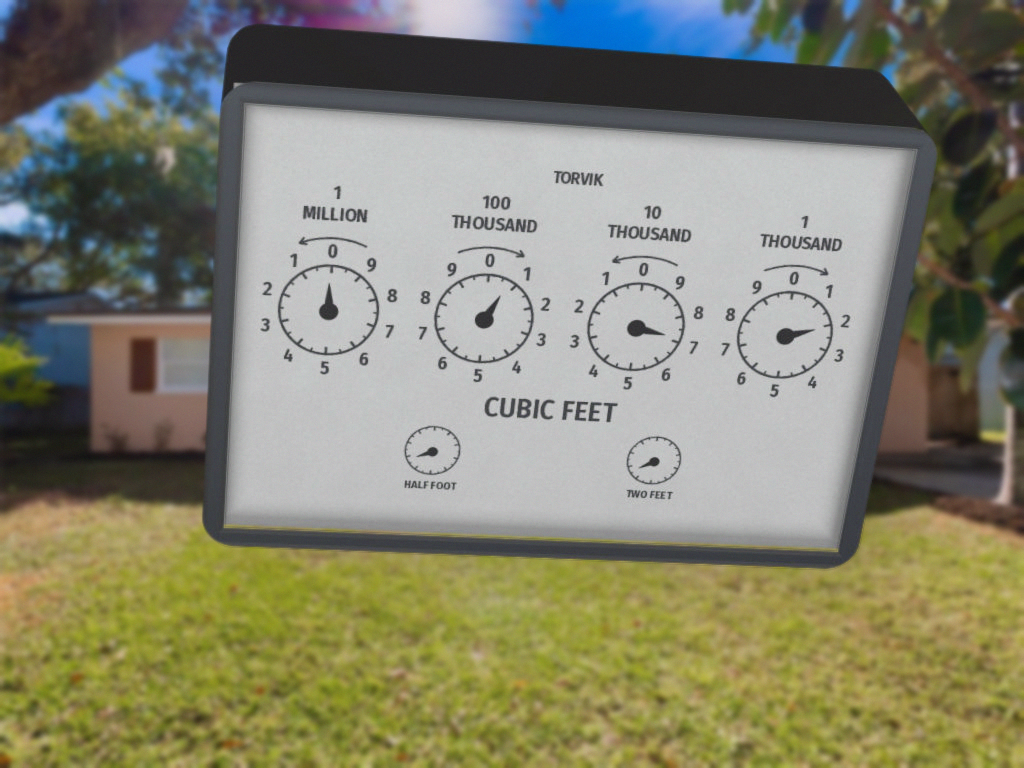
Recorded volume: 7200
